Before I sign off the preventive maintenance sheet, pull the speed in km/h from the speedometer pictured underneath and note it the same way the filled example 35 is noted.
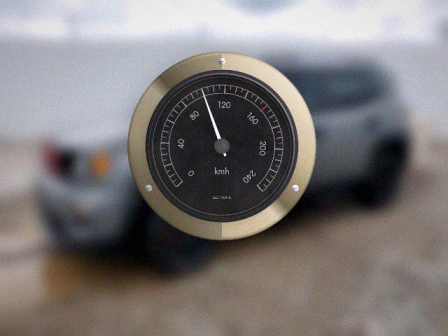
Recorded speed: 100
